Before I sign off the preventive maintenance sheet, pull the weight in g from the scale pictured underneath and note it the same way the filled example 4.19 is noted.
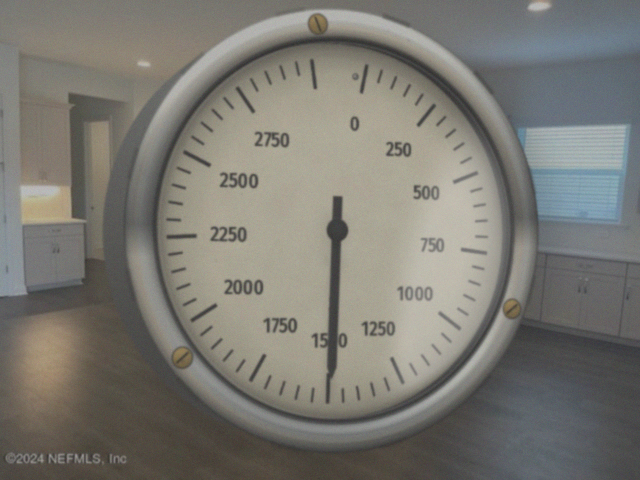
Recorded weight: 1500
